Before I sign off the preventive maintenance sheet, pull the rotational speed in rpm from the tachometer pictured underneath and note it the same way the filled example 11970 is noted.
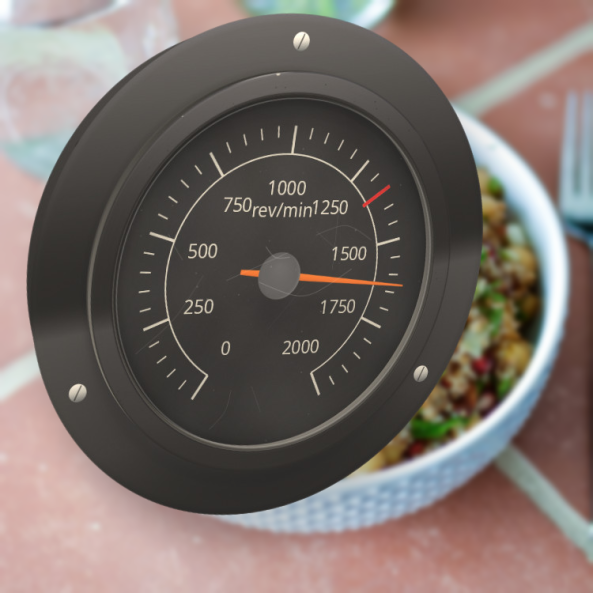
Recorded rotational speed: 1625
